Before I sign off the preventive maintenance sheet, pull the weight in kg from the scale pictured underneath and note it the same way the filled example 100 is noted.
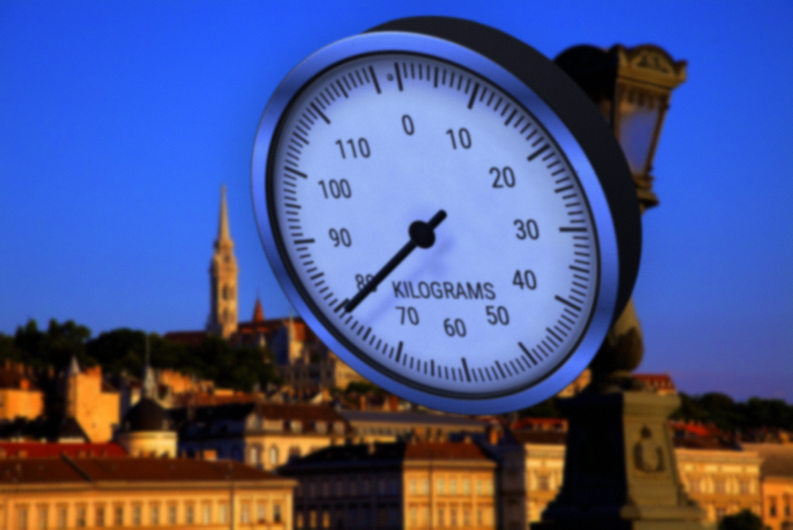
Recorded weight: 79
